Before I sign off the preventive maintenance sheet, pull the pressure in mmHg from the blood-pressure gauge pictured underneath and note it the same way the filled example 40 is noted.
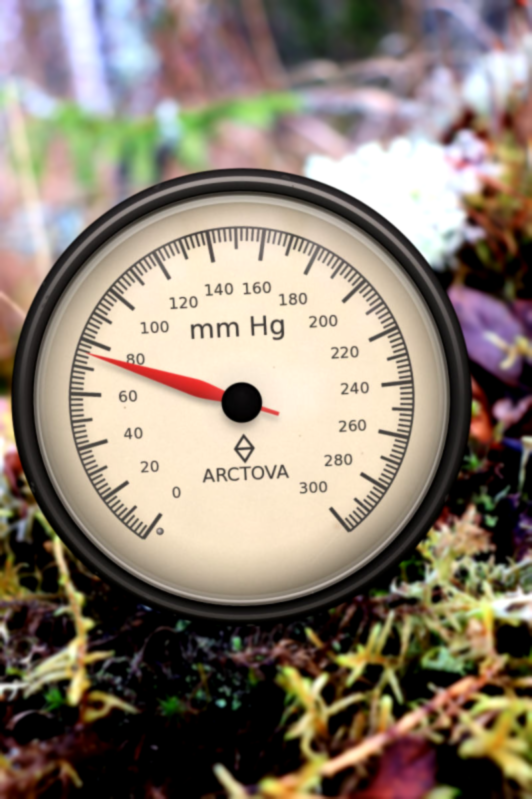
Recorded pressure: 76
